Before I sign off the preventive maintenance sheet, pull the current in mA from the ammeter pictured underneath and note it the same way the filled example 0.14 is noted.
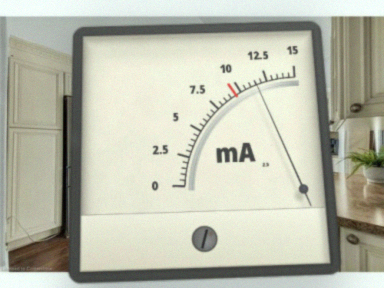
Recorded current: 11.5
